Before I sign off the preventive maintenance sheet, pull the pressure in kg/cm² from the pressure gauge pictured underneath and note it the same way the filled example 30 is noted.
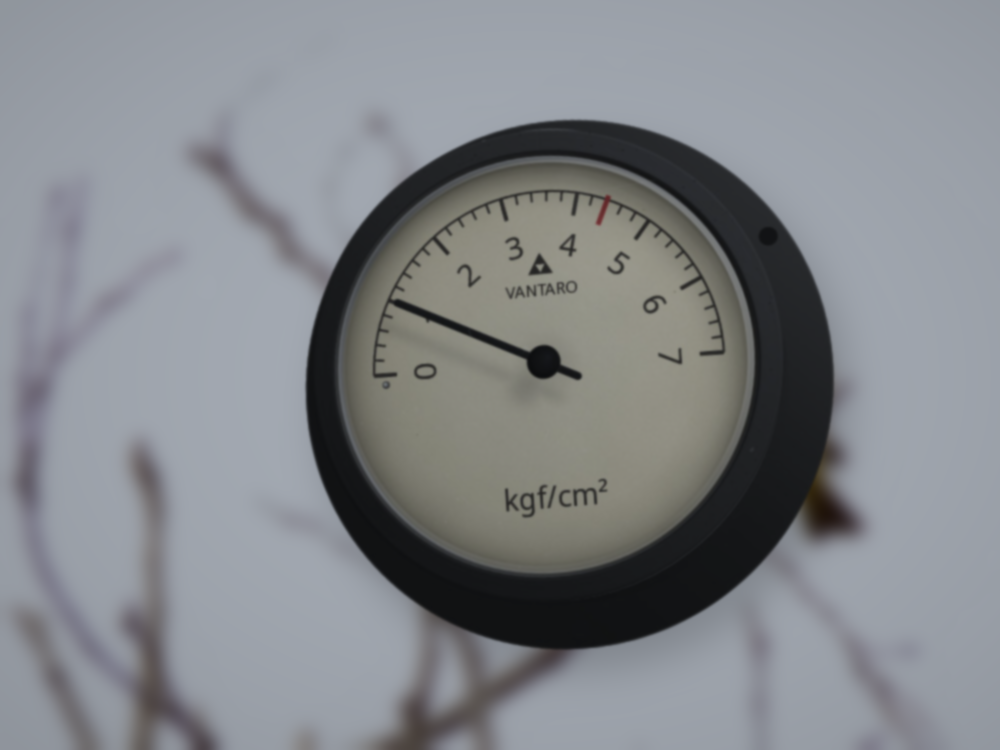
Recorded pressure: 1
